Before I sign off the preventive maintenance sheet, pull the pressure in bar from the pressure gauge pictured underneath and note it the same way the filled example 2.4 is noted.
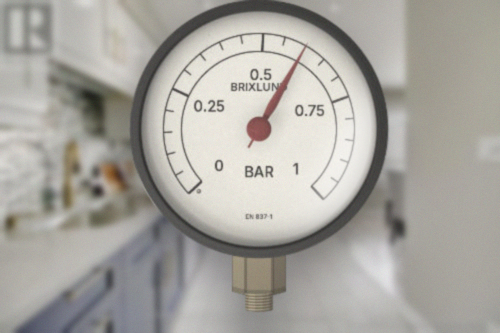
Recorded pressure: 0.6
